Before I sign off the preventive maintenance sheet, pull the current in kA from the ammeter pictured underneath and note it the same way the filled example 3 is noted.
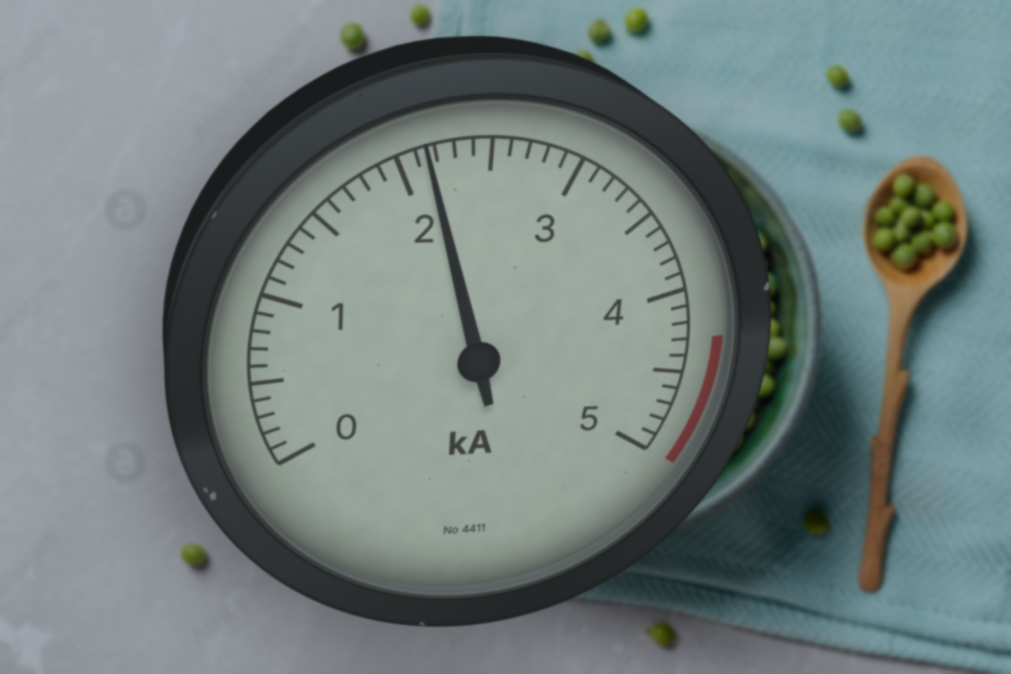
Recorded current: 2.15
